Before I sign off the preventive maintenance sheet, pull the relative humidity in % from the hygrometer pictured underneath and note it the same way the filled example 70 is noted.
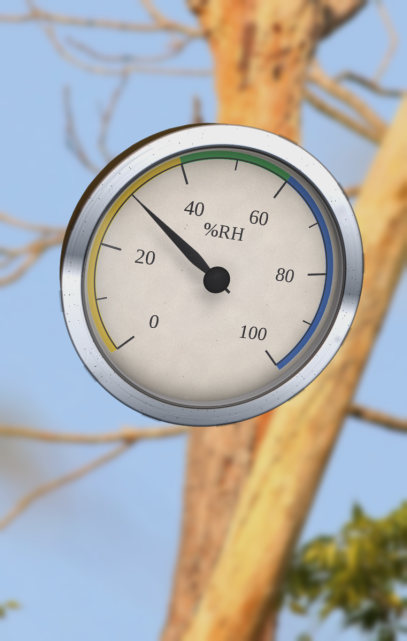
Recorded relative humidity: 30
